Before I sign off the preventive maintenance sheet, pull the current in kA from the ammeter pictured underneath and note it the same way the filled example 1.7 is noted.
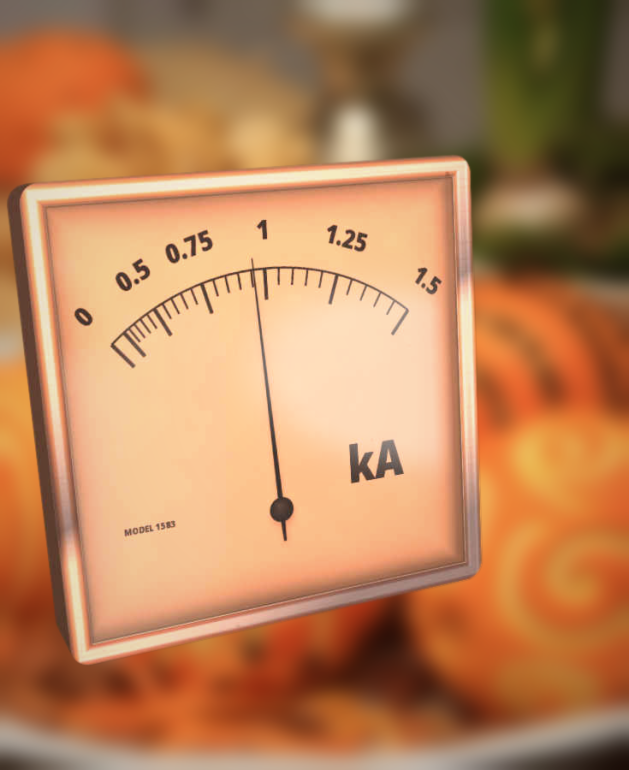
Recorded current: 0.95
